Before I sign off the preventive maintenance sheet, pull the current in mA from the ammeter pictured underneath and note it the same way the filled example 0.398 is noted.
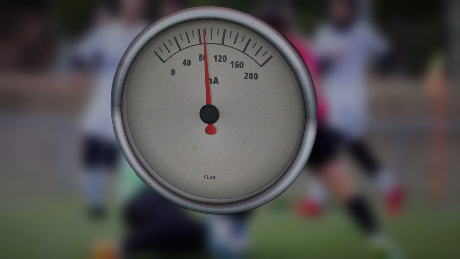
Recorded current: 90
